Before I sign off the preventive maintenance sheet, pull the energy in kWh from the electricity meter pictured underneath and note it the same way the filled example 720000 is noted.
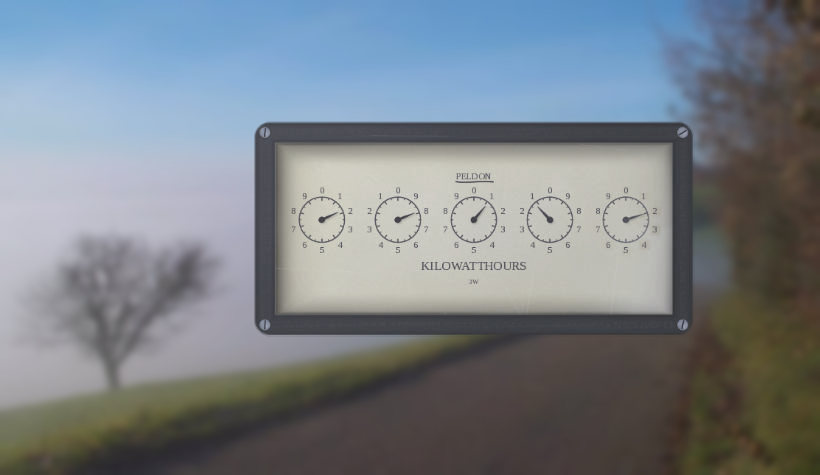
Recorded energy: 18112
